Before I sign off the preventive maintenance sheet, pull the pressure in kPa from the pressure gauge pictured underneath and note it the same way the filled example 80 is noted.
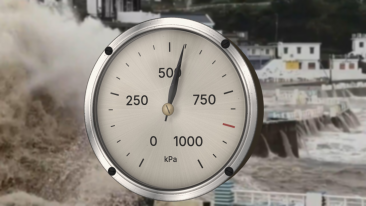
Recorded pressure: 550
